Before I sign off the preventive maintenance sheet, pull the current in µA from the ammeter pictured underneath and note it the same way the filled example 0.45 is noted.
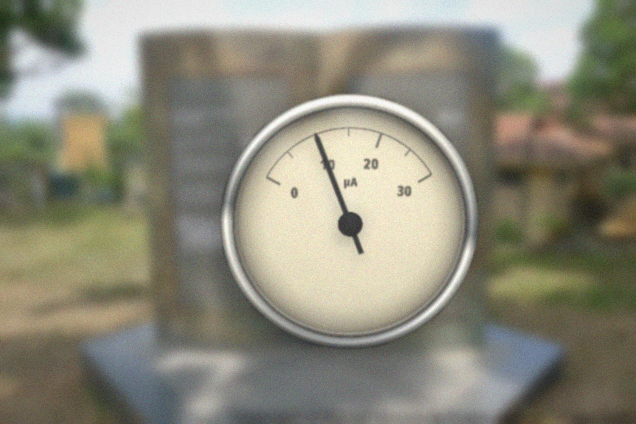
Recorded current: 10
